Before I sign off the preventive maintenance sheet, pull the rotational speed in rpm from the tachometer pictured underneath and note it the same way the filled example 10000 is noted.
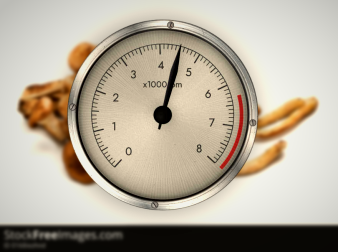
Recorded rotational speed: 4500
